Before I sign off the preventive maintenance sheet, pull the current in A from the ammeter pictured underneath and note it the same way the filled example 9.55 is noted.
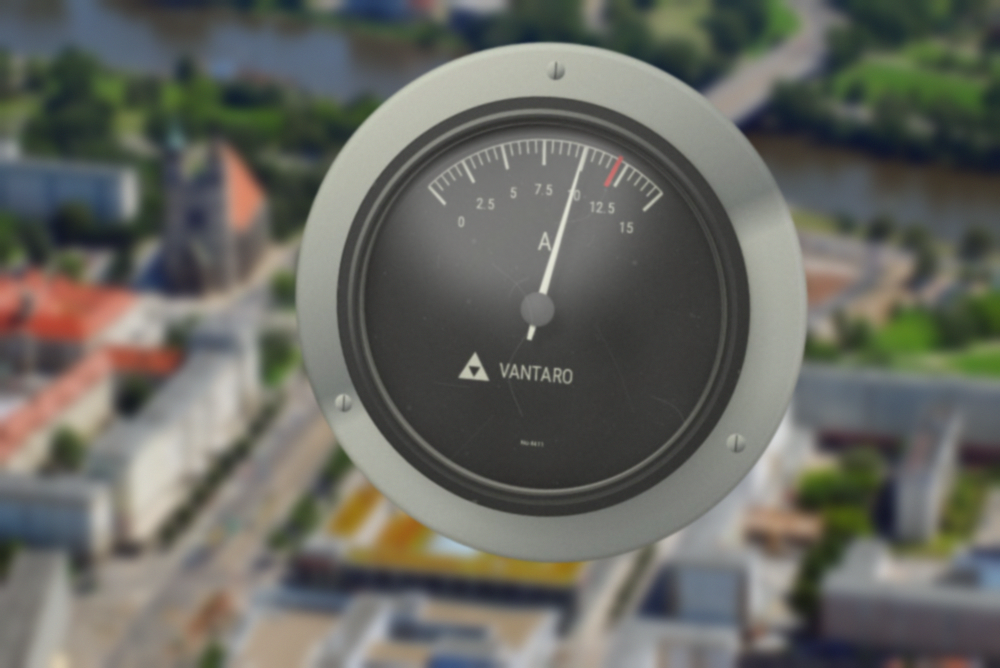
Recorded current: 10
